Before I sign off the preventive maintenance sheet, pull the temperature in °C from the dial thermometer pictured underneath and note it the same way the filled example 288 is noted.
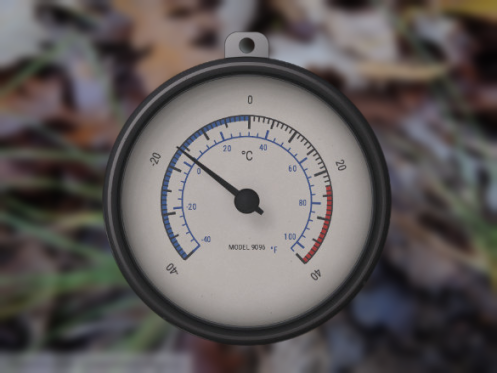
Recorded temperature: -16
